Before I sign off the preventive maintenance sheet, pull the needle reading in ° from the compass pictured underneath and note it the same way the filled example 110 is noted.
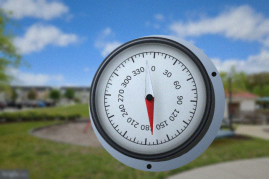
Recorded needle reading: 170
